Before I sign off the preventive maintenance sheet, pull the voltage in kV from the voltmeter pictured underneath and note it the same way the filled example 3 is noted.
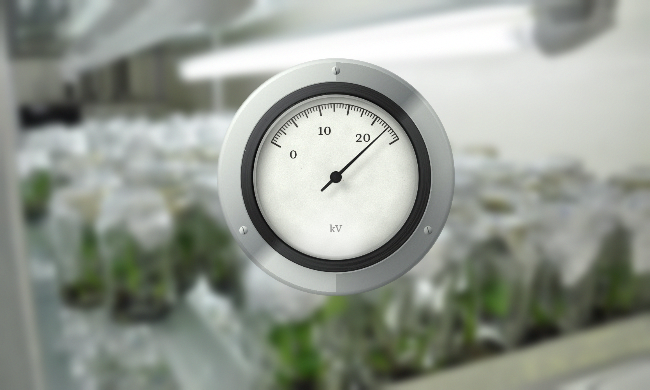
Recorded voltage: 22.5
